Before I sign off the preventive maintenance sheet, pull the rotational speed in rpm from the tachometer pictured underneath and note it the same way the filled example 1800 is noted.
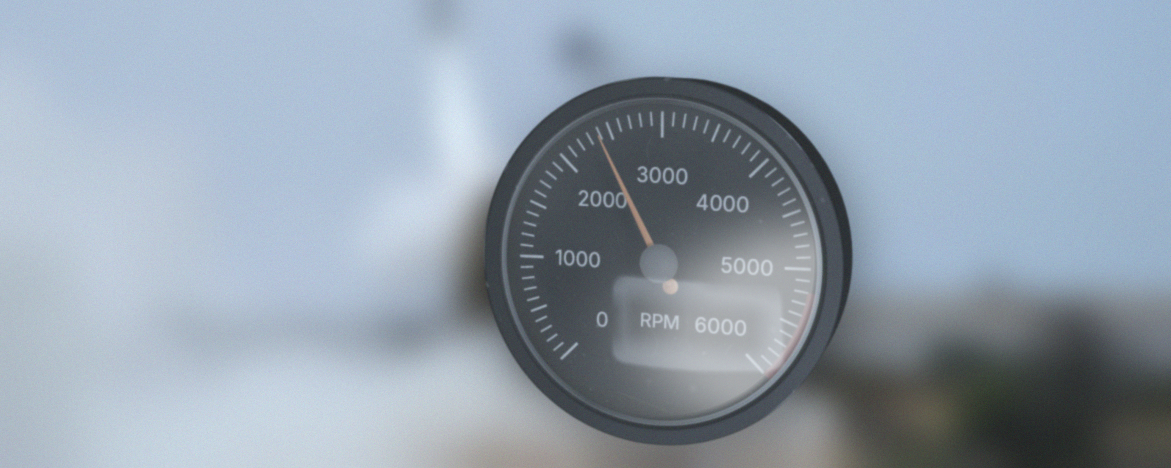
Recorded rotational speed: 2400
